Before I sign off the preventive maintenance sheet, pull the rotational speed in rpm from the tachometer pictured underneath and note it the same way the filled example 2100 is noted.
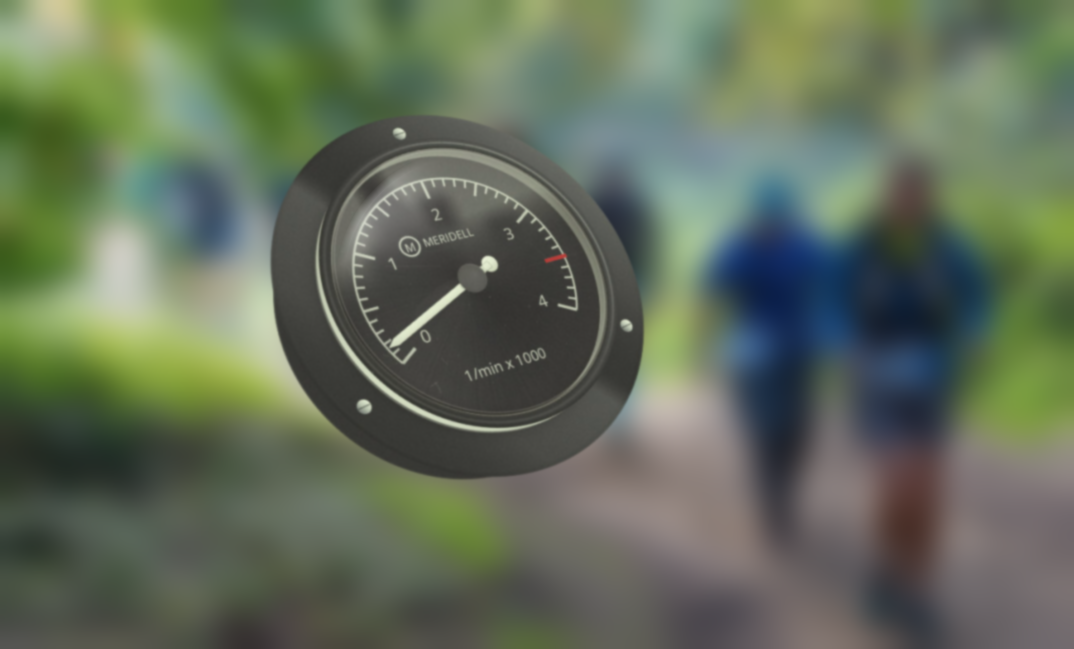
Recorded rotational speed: 150
